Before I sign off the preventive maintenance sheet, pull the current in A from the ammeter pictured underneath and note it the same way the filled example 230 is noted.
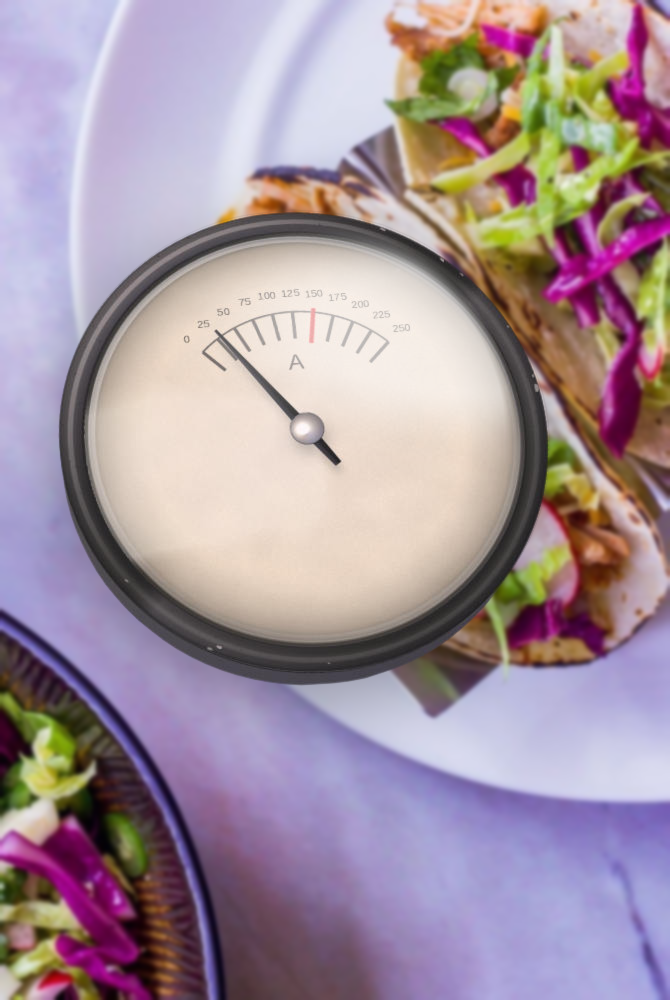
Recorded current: 25
